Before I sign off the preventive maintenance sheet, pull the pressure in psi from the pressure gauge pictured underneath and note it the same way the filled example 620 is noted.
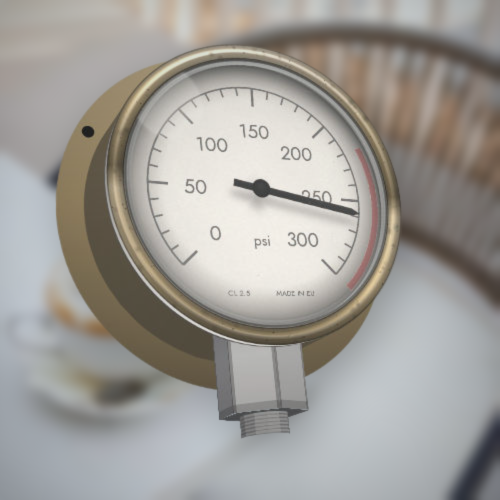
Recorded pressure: 260
